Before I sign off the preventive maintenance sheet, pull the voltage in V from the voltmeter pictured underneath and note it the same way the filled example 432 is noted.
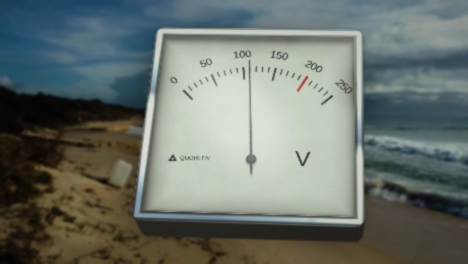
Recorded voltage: 110
